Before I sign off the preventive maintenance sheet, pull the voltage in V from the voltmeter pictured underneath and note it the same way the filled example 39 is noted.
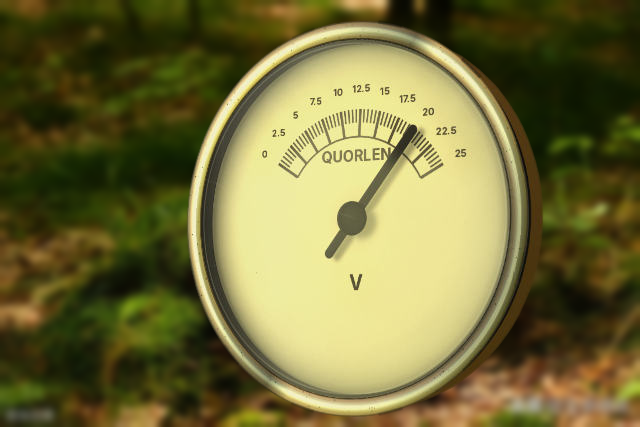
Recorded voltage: 20
